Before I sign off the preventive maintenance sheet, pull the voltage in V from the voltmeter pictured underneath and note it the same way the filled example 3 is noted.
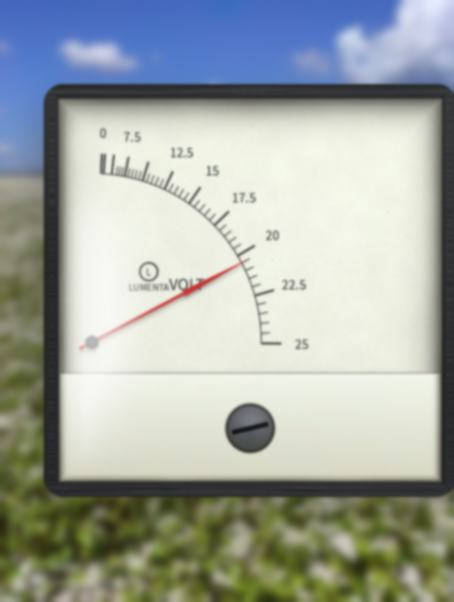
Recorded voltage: 20.5
